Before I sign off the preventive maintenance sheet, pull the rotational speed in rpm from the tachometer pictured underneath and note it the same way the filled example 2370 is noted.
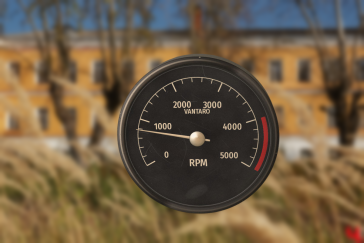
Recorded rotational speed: 800
